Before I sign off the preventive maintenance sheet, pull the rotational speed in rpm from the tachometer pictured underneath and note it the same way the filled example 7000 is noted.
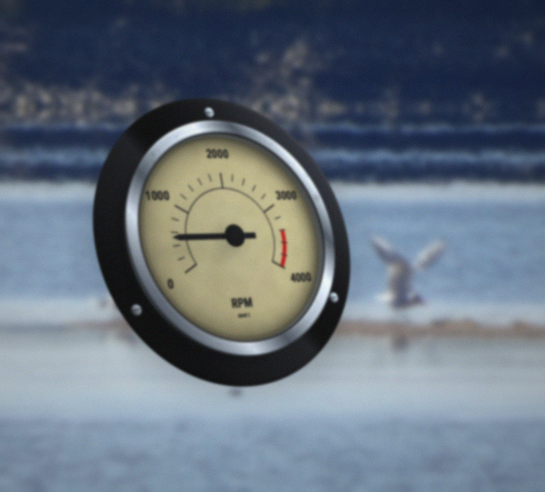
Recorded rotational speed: 500
